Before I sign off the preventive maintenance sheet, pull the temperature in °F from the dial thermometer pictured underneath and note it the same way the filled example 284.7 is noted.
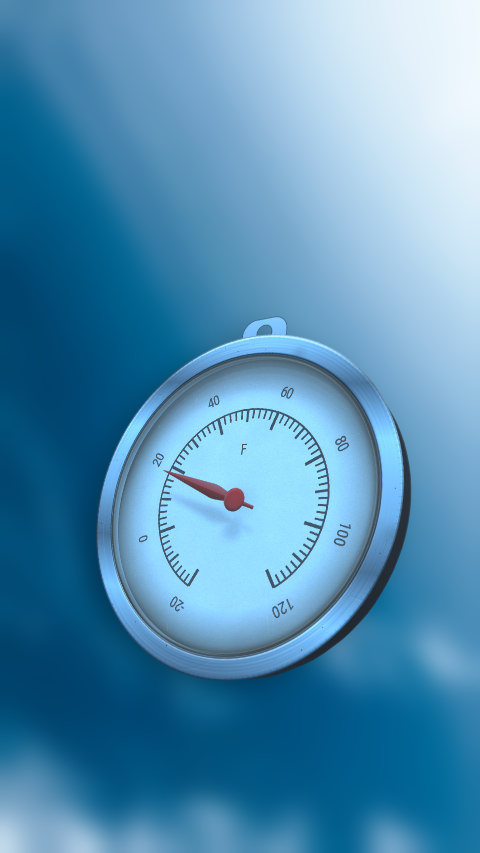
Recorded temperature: 18
